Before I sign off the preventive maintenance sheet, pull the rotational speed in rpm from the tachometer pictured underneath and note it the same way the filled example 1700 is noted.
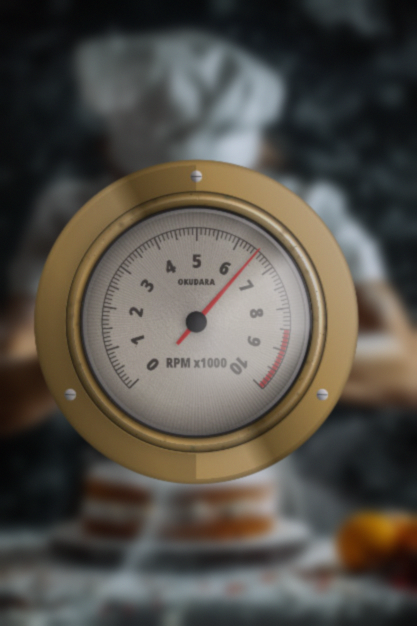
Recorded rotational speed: 6500
